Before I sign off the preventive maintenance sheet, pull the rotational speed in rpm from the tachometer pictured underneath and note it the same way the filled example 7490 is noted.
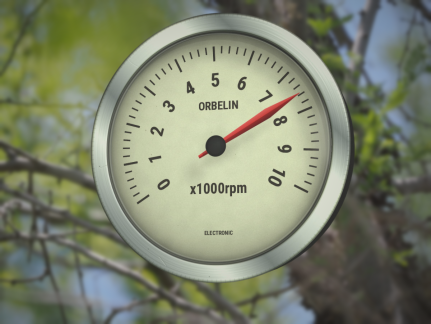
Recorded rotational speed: 7600
